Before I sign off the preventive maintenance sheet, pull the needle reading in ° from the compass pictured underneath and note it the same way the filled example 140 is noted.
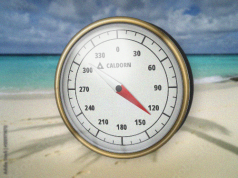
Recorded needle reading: 130
